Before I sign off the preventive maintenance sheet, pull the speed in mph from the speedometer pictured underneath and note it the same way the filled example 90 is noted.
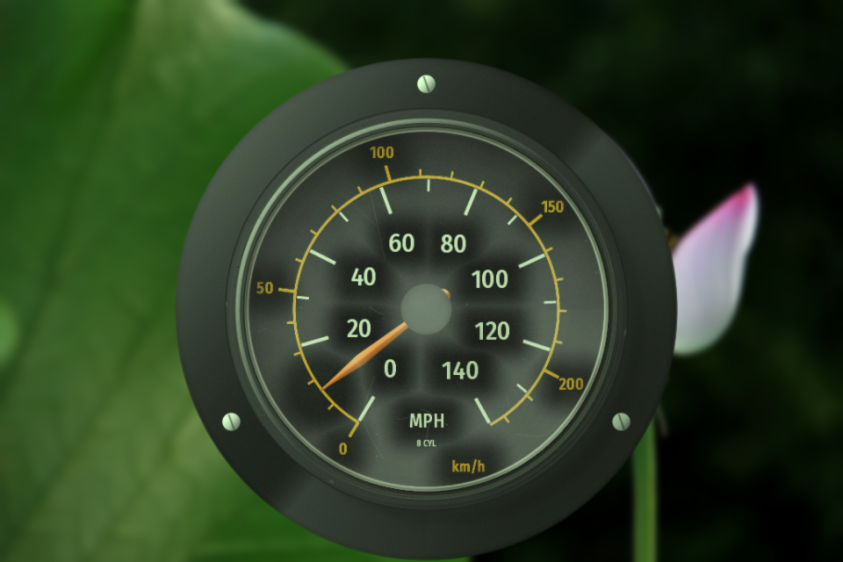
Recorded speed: 10
